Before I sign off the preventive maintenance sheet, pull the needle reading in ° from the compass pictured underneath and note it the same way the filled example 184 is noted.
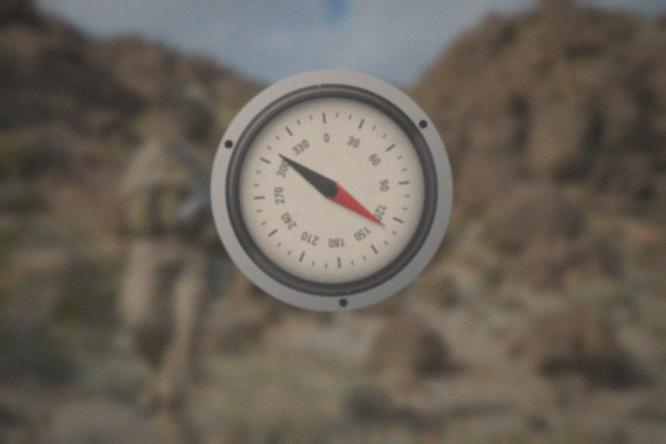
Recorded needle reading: 130
